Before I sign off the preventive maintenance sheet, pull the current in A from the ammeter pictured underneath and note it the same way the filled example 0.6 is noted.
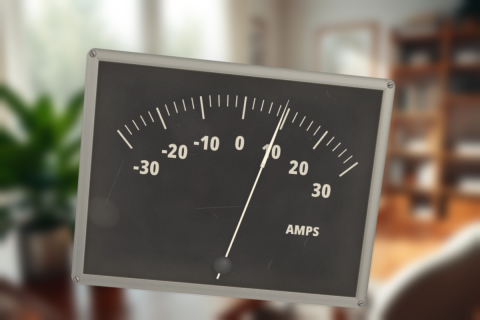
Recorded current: 9
